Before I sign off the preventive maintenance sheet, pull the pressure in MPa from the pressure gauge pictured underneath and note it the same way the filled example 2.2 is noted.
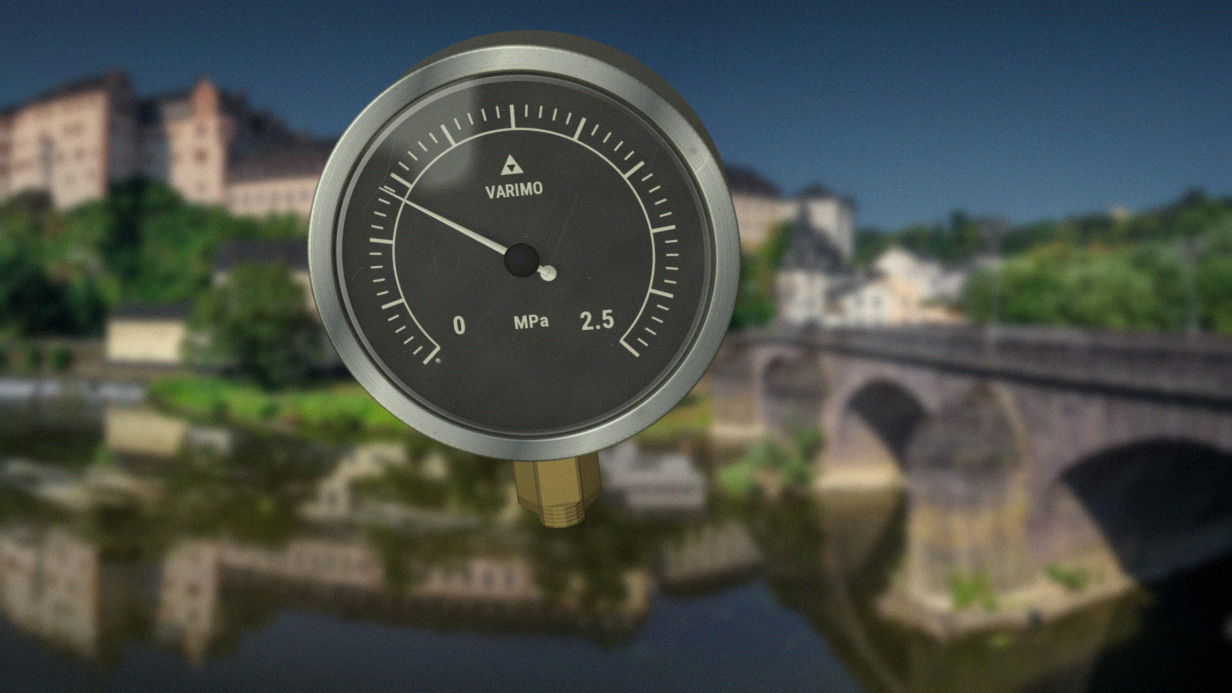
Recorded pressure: 0.7
